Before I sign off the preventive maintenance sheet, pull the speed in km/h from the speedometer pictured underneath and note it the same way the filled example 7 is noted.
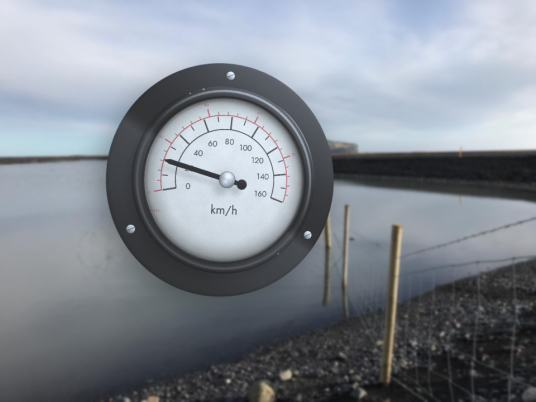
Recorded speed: 20
